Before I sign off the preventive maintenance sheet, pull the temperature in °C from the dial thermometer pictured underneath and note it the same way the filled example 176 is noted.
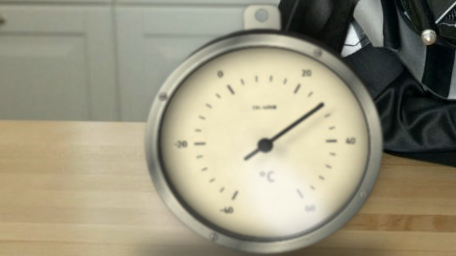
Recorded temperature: 28
